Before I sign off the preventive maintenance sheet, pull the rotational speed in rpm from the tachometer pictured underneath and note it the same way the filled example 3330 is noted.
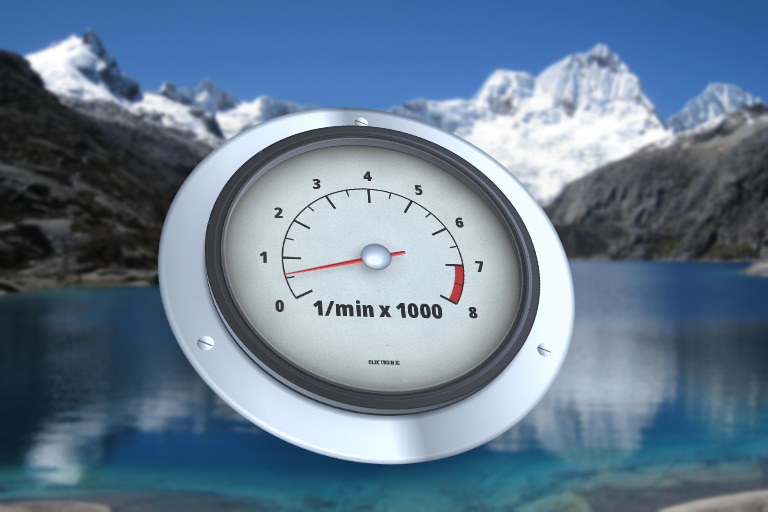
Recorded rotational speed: 500
